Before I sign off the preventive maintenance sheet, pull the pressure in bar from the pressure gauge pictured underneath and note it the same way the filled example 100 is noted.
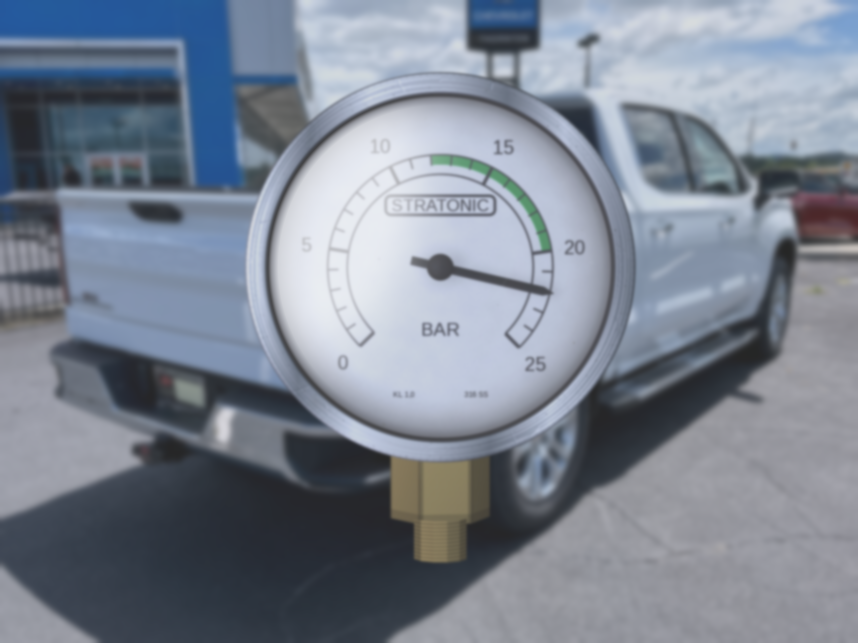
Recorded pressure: 22
